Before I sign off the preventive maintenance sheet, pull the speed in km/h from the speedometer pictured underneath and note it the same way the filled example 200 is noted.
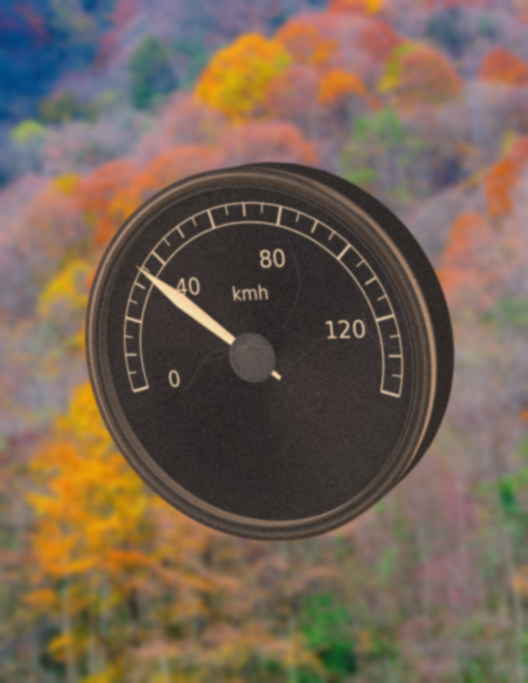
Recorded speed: 35
